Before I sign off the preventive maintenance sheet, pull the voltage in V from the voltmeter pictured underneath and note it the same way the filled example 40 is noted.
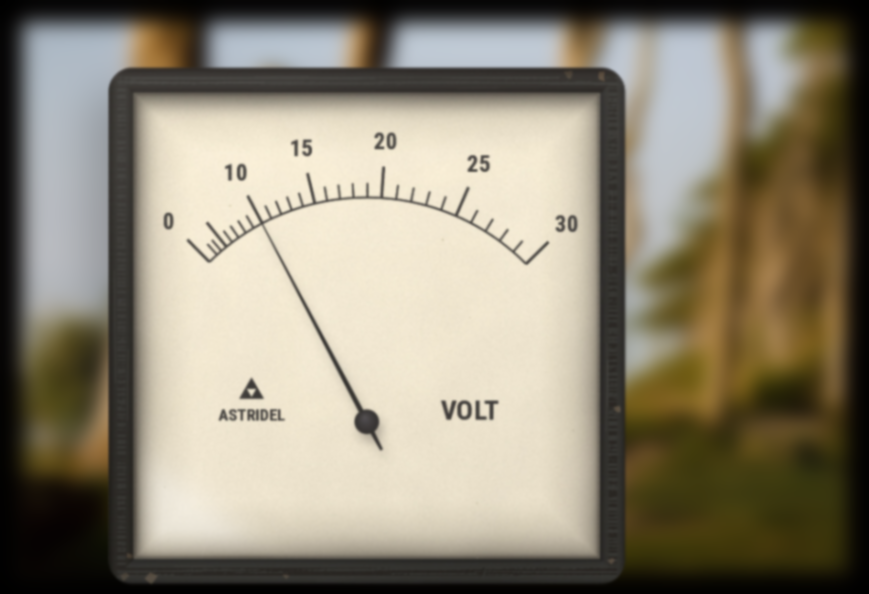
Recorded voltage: 10
